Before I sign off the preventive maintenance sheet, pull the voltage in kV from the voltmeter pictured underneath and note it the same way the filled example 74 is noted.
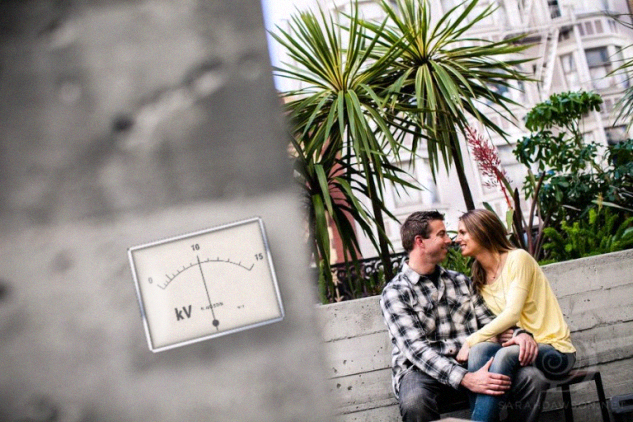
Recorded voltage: 10
